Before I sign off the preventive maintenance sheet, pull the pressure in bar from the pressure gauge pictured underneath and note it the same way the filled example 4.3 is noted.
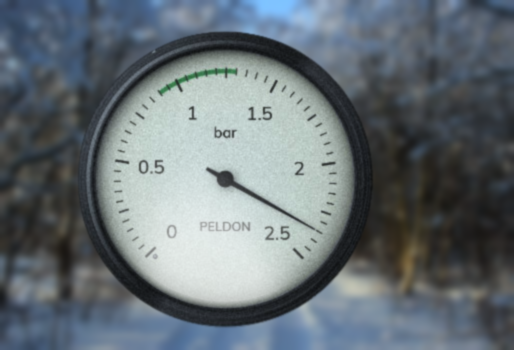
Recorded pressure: 2.35
